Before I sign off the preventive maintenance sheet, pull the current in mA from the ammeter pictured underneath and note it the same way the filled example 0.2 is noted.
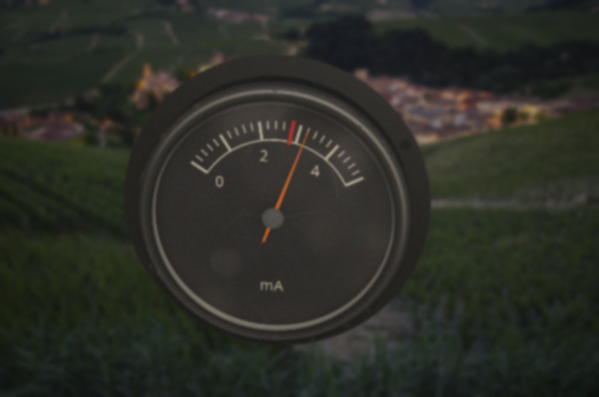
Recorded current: 3.2
